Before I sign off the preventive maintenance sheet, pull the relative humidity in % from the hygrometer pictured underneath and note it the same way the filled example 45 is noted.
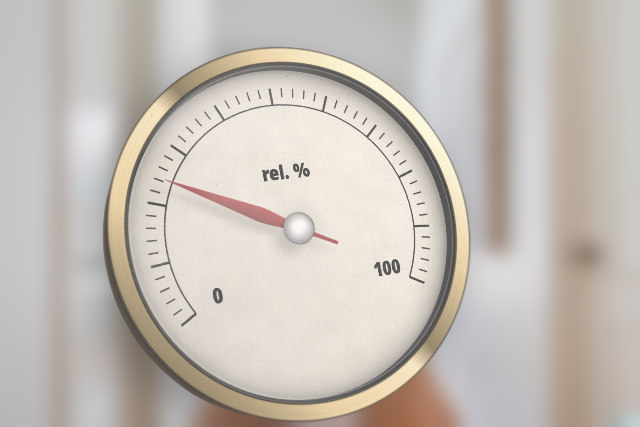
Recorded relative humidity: 24
